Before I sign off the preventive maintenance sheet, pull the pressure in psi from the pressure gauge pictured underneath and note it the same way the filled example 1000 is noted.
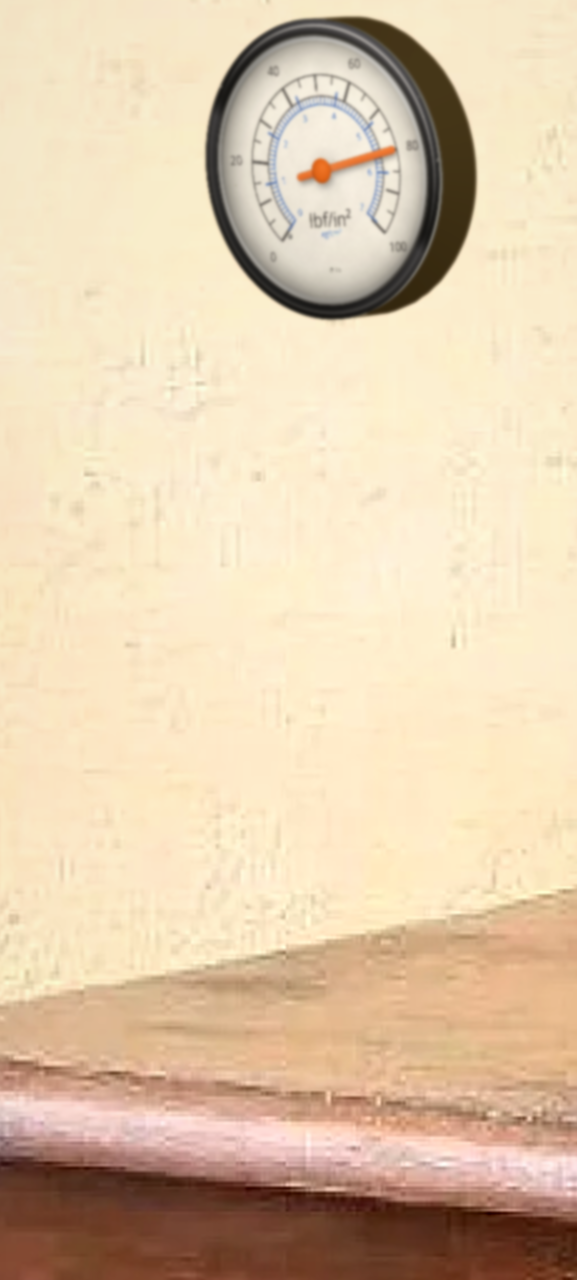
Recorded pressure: 80
